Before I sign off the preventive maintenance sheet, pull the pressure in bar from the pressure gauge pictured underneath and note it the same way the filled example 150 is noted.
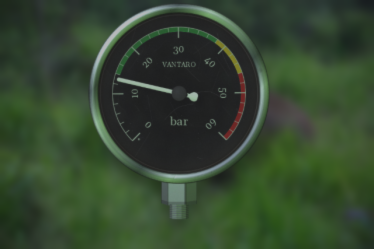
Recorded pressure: 13
